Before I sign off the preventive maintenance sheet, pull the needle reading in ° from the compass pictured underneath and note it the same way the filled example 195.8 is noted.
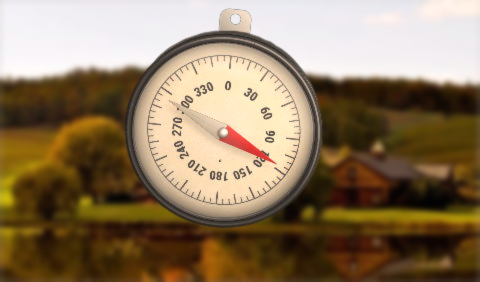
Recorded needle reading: 115
